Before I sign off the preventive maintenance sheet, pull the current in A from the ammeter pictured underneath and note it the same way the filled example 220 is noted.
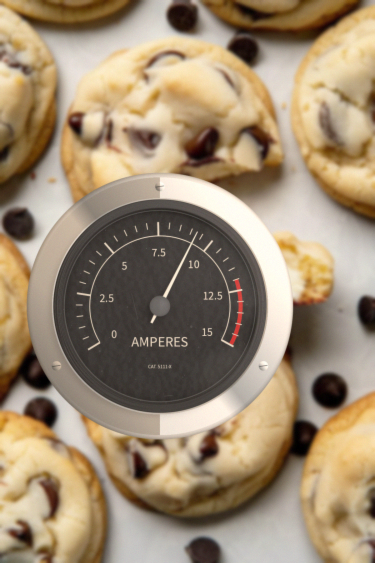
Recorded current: 9.25
